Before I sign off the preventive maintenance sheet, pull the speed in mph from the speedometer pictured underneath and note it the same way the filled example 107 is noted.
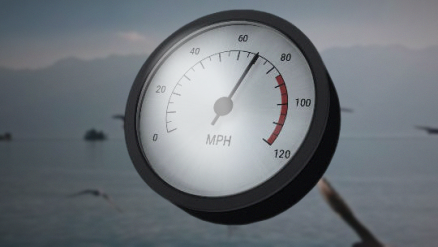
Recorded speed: 70
